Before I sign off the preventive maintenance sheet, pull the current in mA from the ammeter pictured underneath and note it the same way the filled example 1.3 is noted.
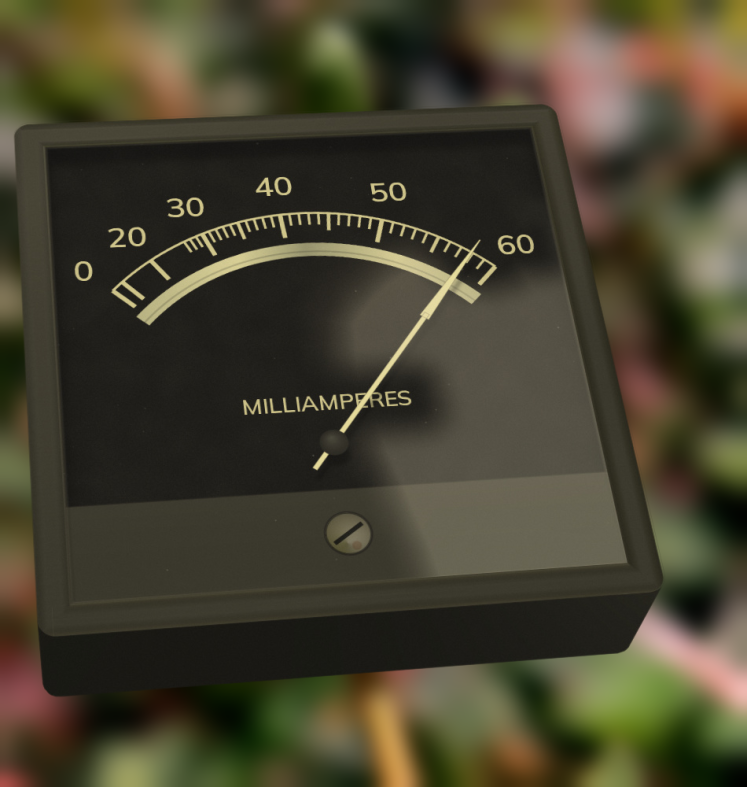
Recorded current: 58
